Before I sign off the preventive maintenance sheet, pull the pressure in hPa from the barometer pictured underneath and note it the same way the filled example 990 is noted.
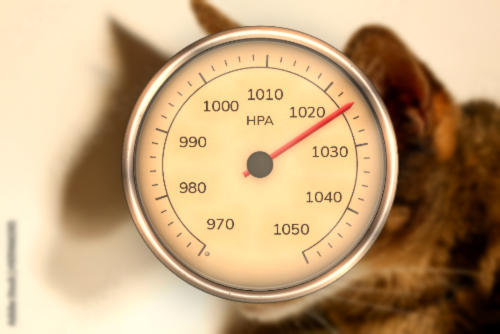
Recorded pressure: 1024
